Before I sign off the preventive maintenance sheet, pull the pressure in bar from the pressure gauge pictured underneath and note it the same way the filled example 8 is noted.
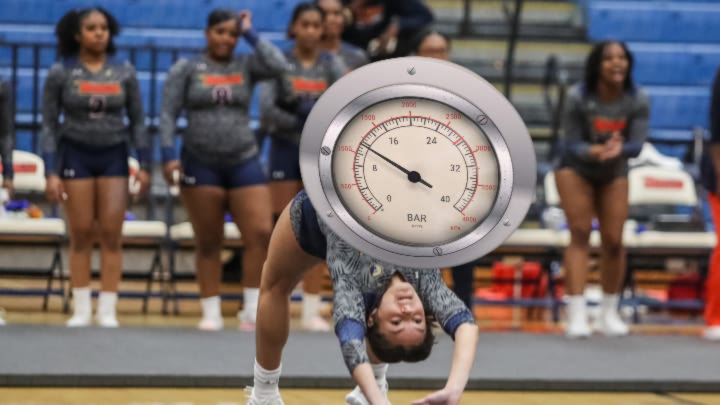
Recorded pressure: 12
